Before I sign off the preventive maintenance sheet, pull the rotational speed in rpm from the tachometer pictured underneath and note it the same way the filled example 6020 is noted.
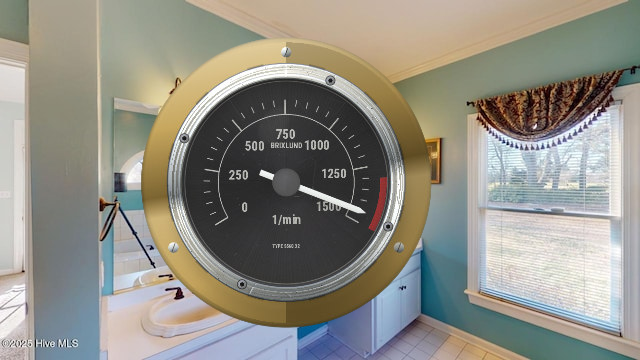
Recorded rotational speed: 1450
